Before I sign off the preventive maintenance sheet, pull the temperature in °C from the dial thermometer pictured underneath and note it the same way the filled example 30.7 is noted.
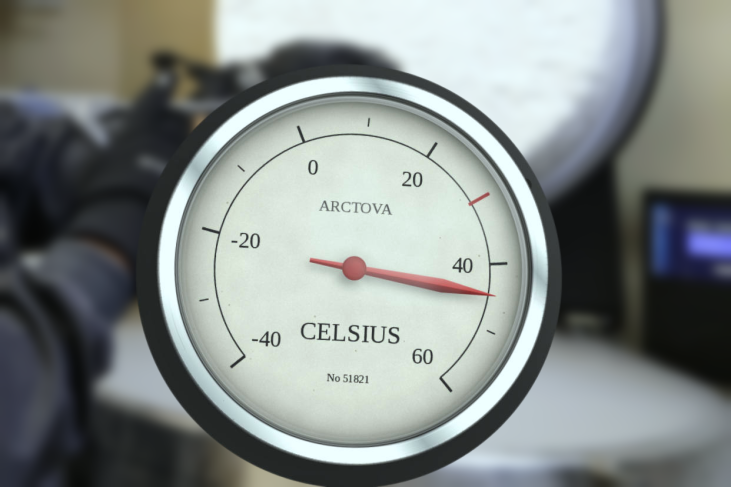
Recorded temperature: 45
